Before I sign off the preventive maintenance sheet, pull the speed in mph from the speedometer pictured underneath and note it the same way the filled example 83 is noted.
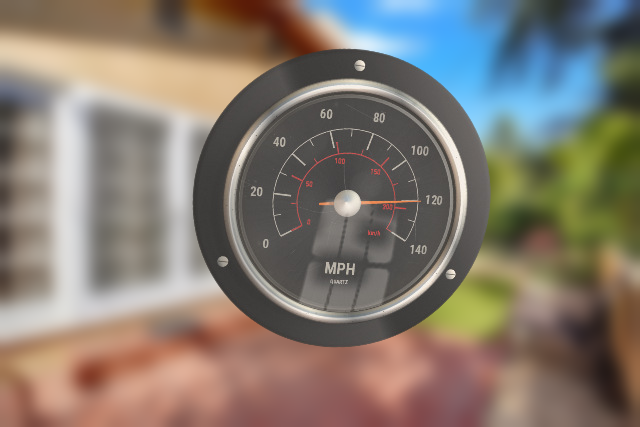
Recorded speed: 120
